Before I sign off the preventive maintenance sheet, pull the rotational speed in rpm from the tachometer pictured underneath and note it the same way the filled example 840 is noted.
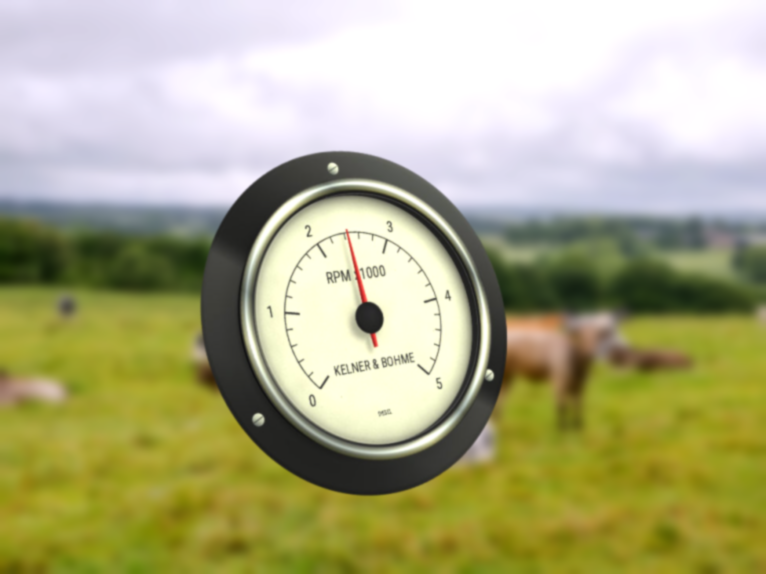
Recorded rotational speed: 2400
